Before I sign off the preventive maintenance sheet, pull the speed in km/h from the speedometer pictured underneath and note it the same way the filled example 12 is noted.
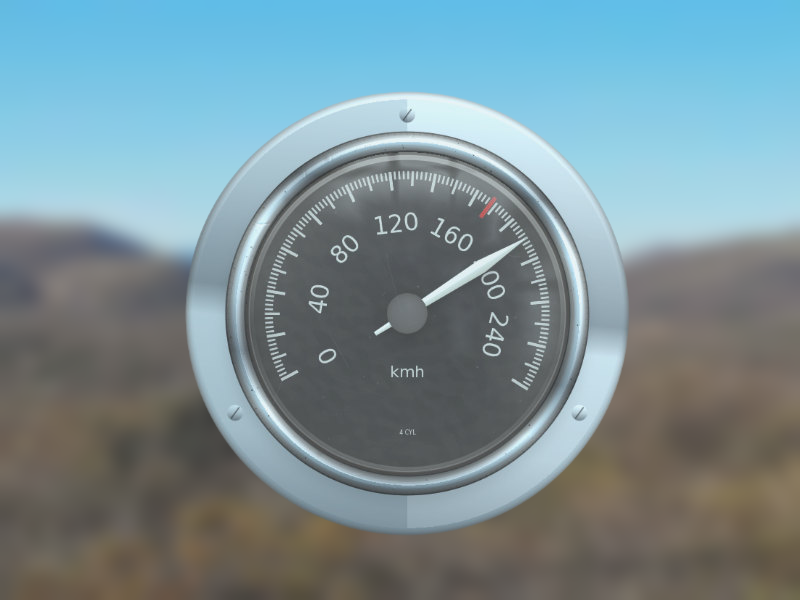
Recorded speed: 190
